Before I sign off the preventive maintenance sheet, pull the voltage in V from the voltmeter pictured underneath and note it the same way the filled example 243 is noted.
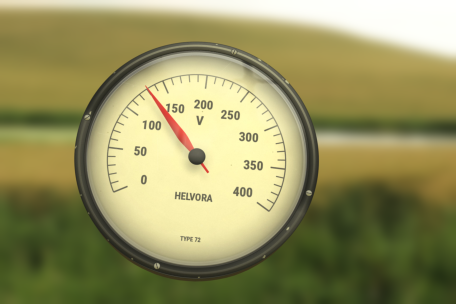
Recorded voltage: 130
